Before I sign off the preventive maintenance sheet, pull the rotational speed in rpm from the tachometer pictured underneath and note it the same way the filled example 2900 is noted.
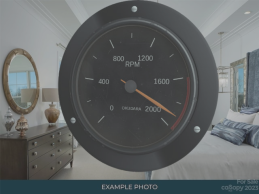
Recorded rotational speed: 1900
